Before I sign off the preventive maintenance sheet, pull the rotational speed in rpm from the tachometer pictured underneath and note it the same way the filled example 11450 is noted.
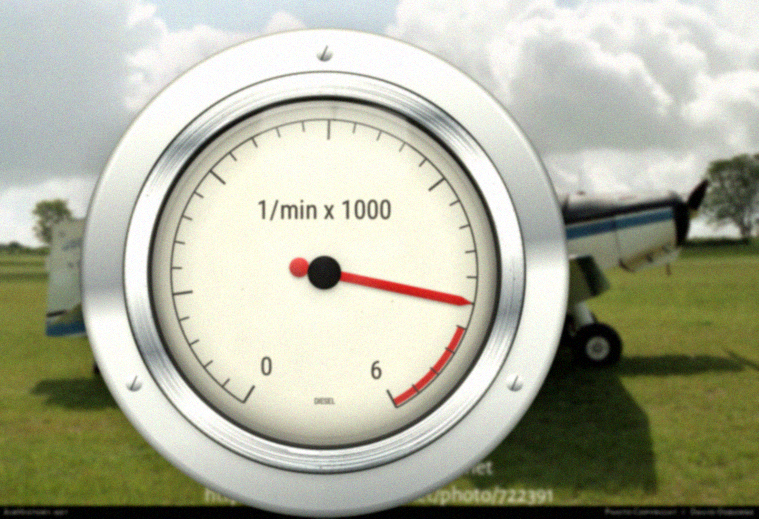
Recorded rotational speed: 5000
